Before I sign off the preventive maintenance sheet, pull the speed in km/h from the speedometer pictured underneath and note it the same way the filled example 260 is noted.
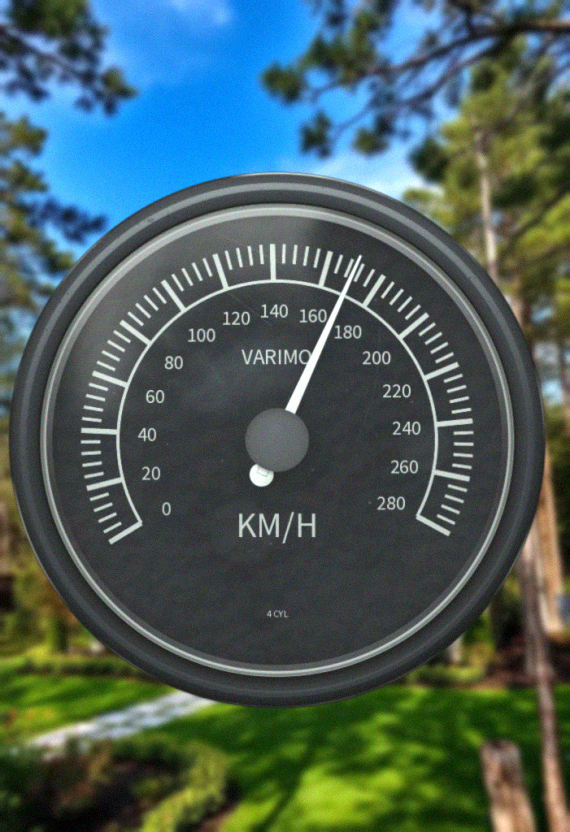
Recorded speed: 170
